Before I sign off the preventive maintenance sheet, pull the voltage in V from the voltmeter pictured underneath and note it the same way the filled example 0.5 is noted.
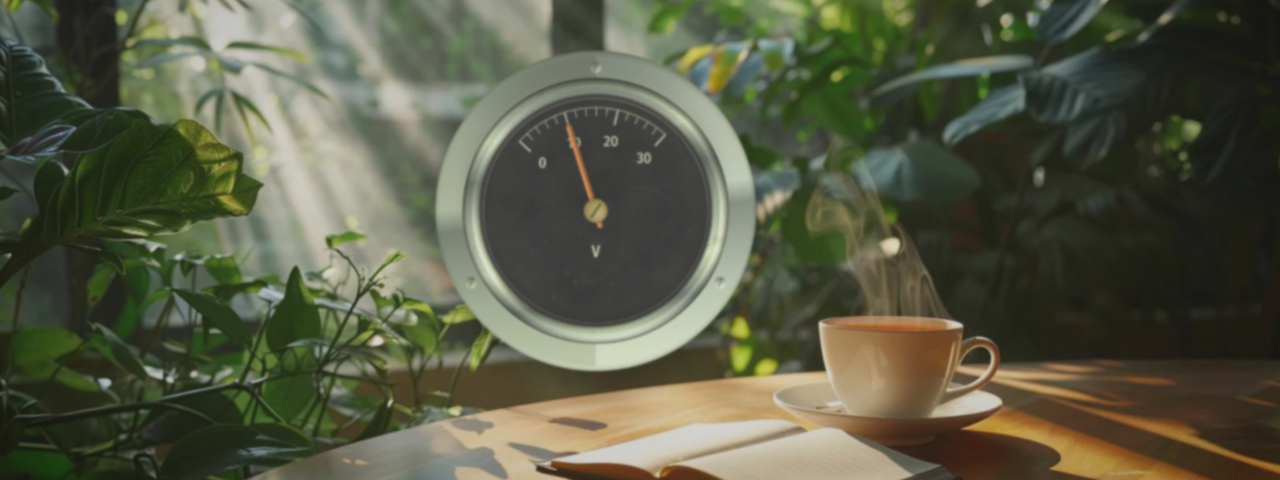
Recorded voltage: 10
